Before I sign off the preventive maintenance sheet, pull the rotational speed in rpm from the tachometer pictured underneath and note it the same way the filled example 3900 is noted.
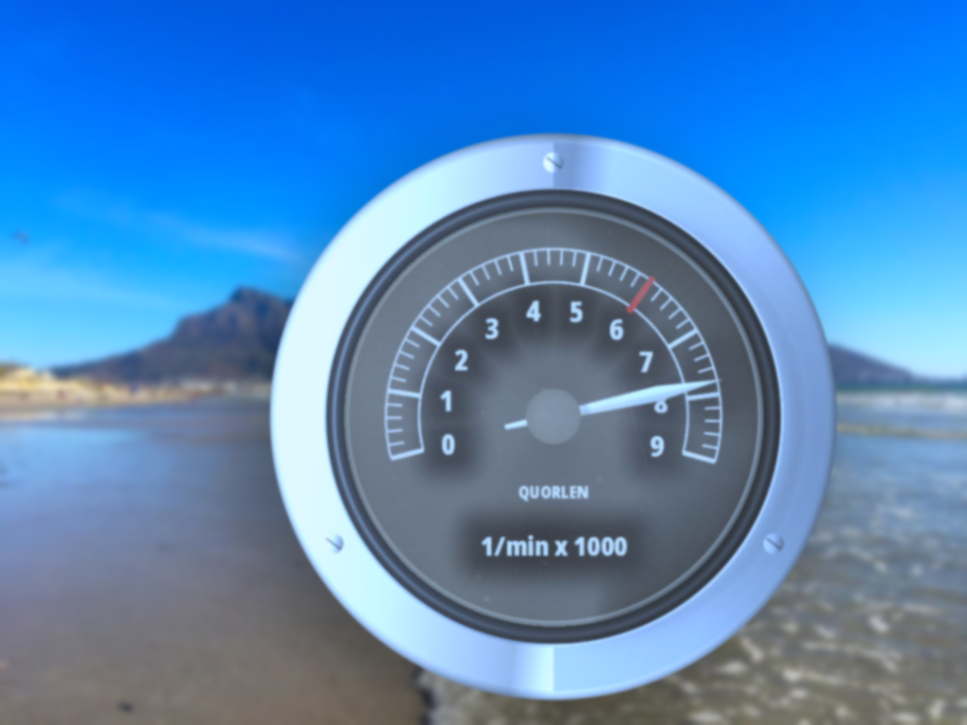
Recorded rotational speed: 7800
